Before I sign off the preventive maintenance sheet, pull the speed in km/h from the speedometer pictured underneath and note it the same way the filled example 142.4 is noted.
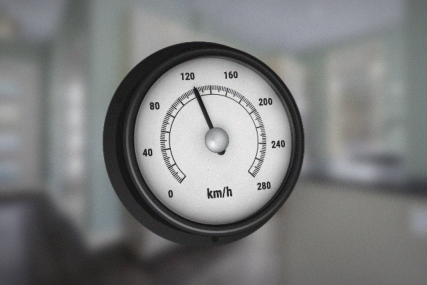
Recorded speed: 120
